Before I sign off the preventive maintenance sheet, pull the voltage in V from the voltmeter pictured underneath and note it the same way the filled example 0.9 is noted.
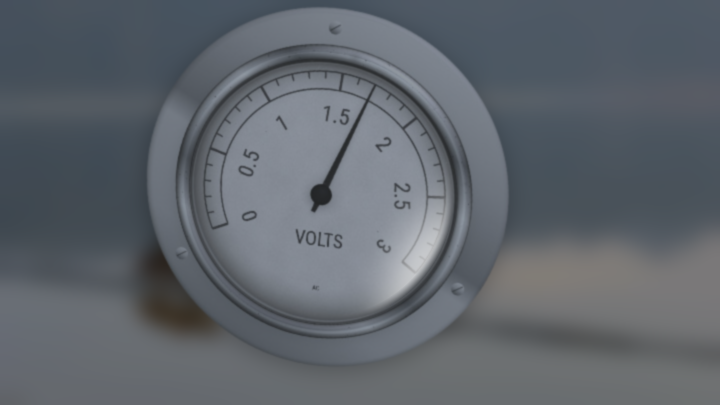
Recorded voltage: 1.7
